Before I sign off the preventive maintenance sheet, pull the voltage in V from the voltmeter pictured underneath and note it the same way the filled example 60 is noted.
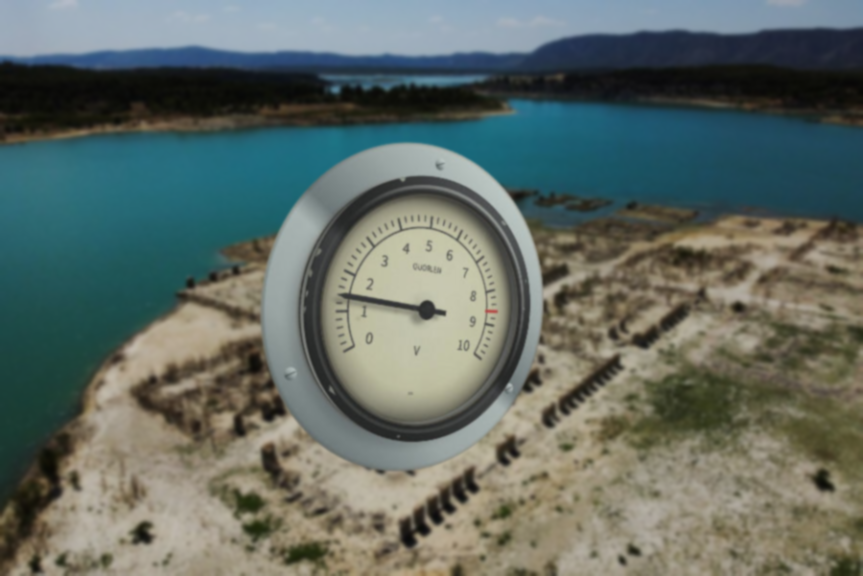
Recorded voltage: 1.4
